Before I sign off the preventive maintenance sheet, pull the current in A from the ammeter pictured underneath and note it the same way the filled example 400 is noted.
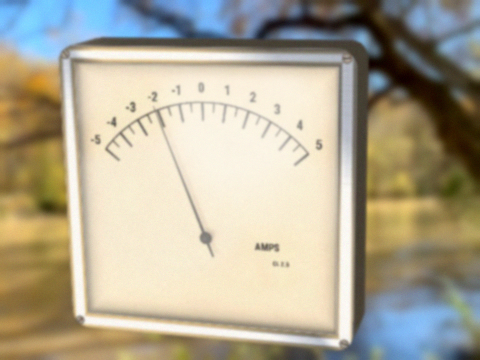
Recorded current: -2
